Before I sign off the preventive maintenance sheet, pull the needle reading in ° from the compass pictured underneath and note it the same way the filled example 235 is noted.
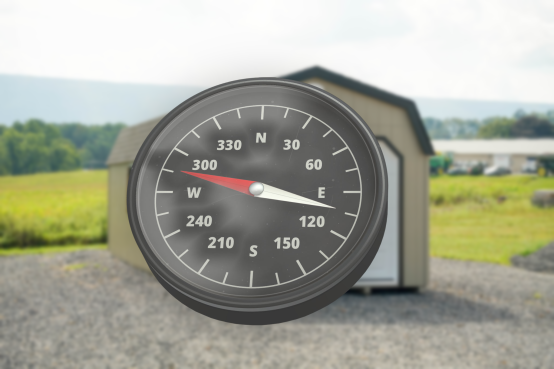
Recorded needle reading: 285
